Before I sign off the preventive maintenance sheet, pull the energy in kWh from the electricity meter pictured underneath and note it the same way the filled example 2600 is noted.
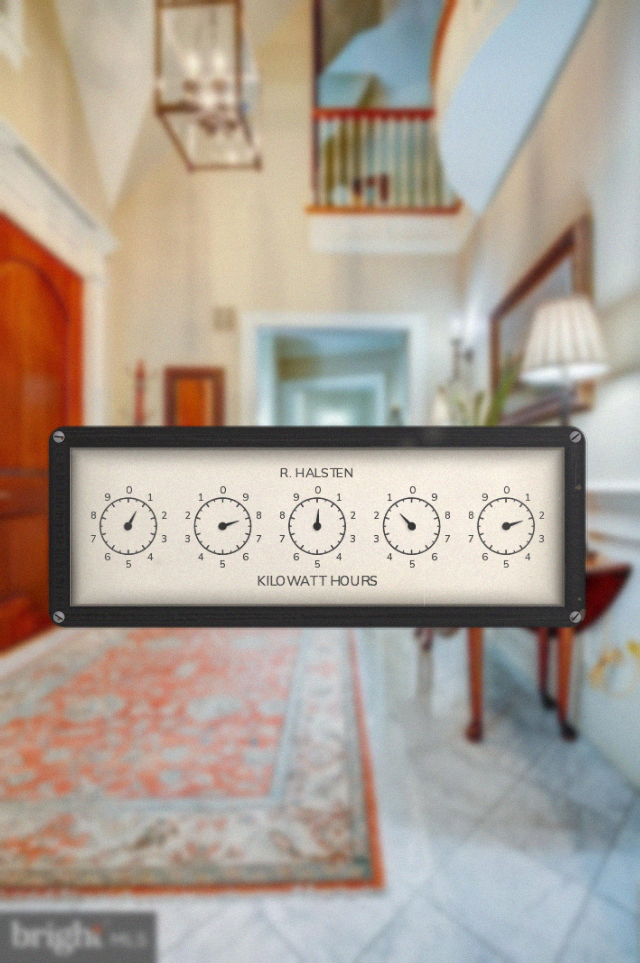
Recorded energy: 8012
